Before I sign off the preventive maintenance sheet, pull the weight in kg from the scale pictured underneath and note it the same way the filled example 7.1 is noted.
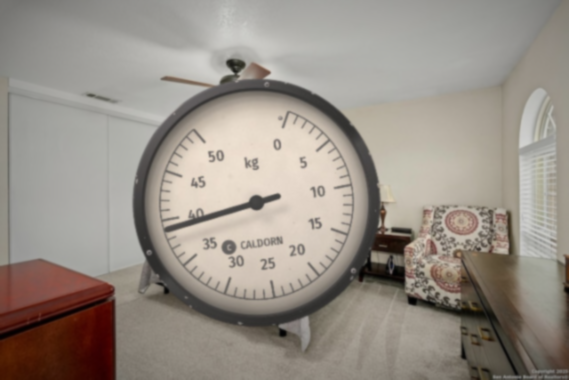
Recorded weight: 39
